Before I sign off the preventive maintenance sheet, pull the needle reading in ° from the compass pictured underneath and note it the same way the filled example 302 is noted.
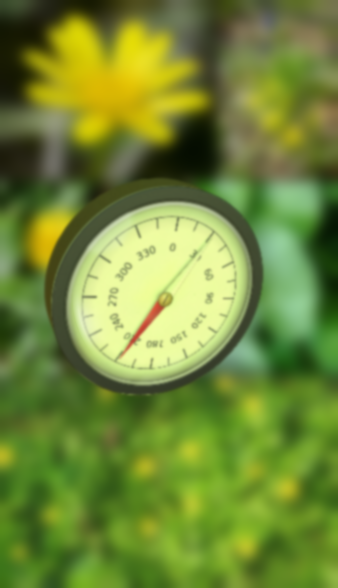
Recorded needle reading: 210
